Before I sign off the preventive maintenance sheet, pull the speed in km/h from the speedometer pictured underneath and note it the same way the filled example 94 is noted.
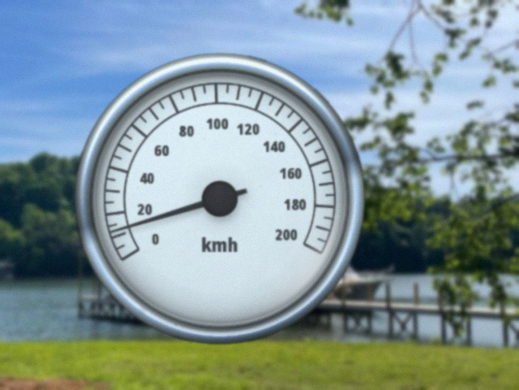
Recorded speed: 12.5
